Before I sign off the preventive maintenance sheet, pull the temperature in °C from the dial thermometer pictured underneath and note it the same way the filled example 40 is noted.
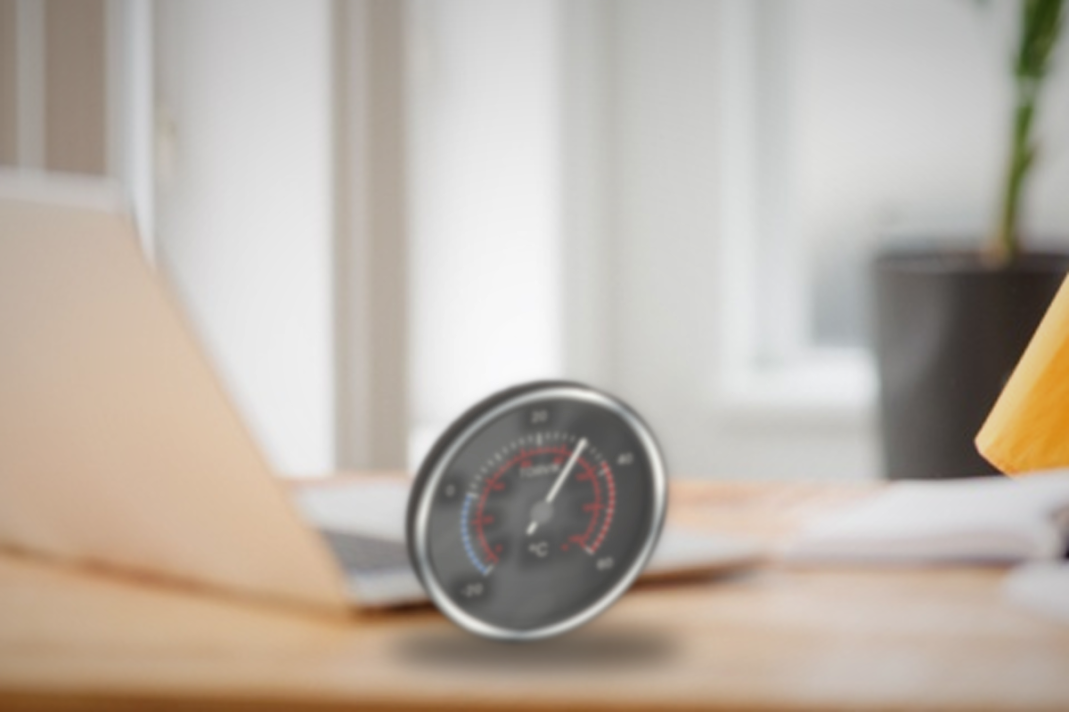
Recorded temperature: 30
